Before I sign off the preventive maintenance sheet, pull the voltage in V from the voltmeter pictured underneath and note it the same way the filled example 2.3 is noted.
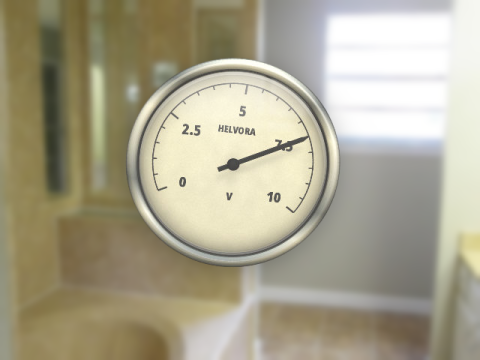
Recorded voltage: 7.5
